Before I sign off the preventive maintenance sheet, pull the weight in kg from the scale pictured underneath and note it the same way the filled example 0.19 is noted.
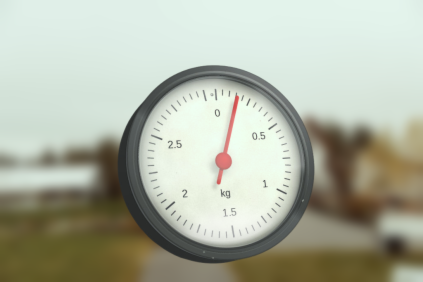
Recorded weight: 0.15
